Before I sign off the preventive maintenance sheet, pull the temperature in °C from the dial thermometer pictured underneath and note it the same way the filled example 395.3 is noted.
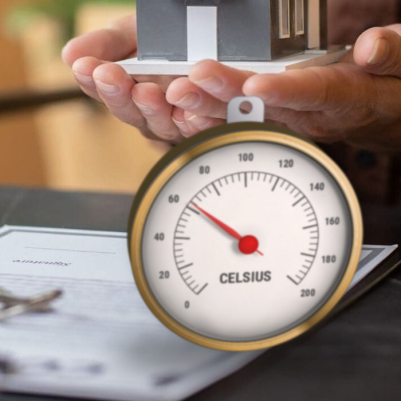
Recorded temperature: 64
